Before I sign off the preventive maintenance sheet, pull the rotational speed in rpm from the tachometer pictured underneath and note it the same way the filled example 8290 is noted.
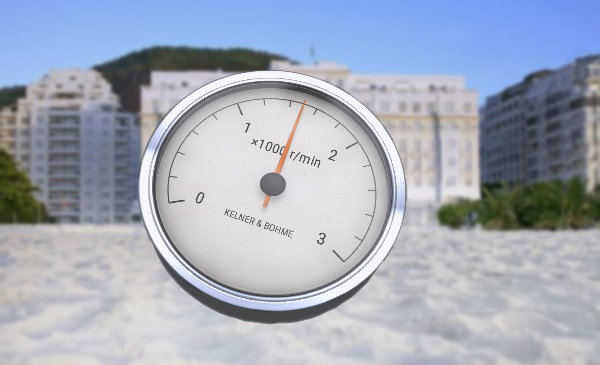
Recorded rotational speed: 1500
